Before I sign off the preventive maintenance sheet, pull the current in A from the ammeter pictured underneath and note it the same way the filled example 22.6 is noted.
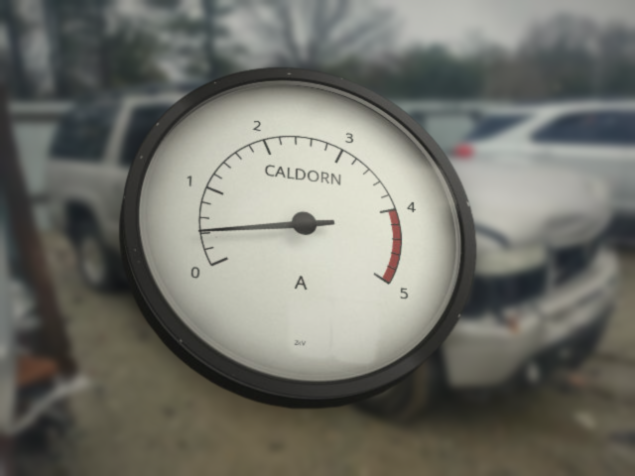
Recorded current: 0.4
